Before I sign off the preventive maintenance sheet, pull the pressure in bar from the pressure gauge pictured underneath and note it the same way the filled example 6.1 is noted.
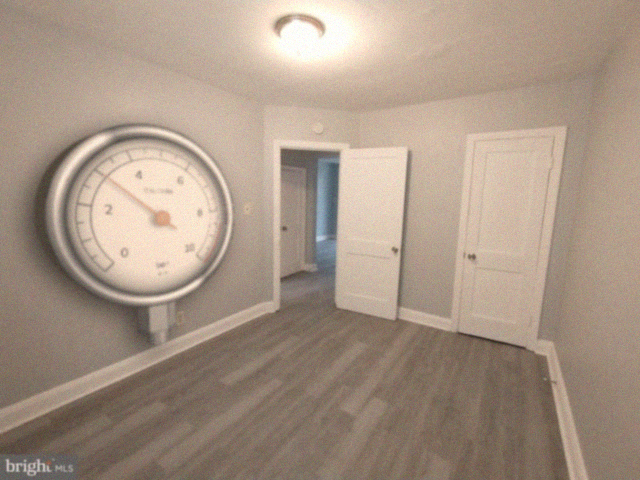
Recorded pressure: 3
